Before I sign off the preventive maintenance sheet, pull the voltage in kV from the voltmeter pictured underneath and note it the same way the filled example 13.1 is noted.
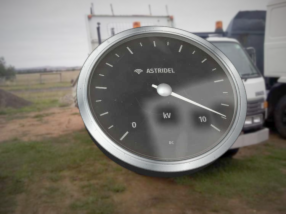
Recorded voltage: 9.5
